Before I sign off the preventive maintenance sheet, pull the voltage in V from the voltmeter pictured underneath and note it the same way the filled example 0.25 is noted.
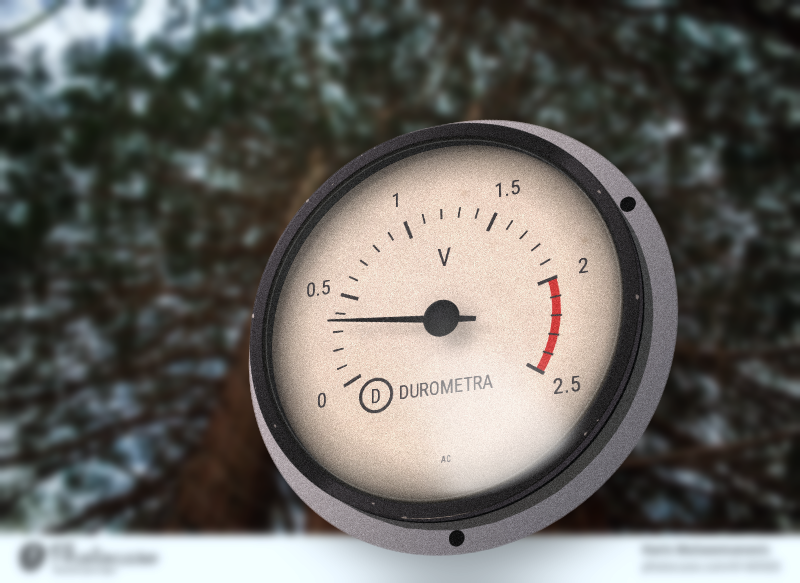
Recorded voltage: 0.35
